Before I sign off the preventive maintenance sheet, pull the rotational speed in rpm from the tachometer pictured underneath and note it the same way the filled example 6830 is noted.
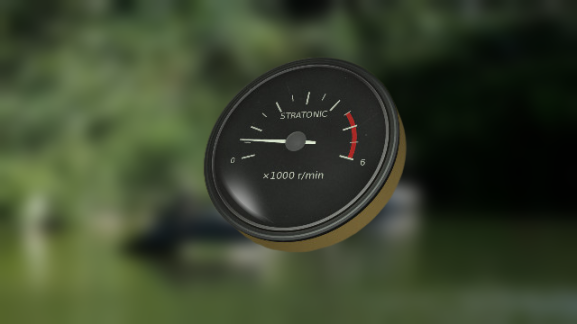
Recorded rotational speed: 500
